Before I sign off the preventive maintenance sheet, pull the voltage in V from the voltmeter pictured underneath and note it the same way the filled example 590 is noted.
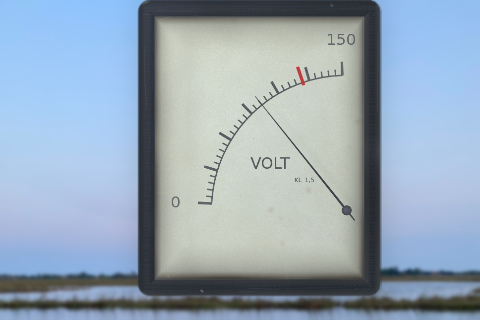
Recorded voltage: 85
